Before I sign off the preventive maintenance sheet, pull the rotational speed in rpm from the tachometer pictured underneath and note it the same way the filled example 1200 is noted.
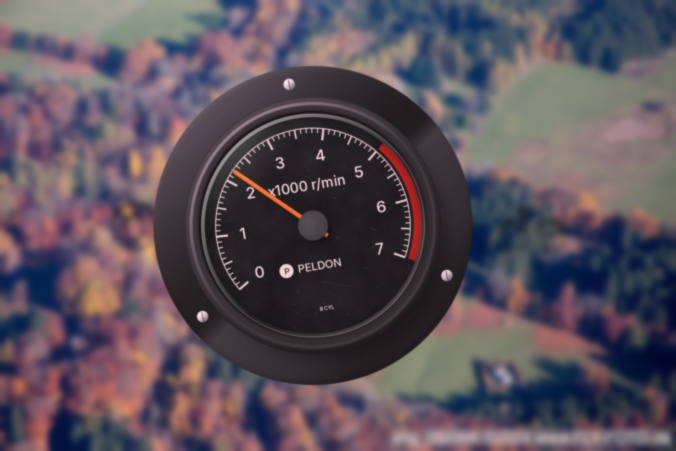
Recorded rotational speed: 2200
